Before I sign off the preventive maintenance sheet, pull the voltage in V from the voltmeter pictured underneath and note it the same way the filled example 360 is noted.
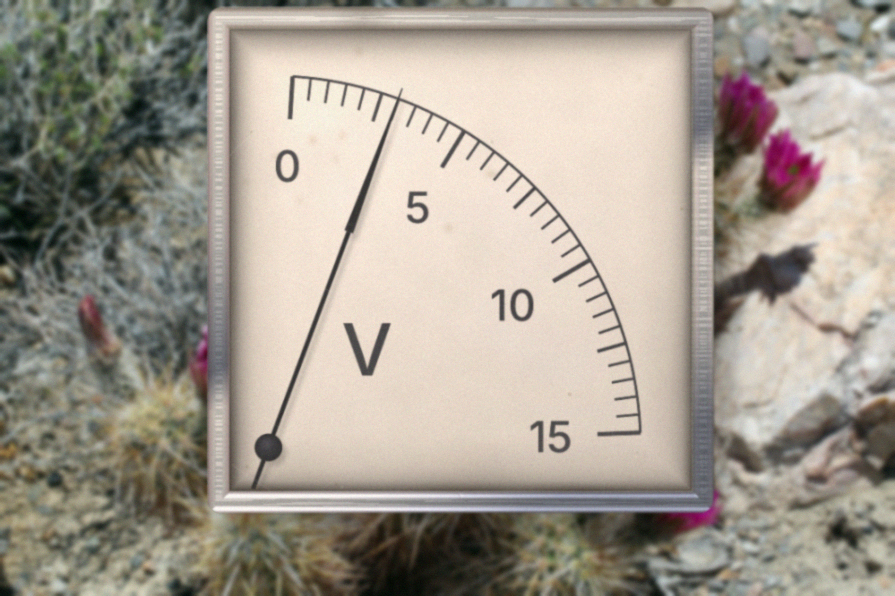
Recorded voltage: 3
